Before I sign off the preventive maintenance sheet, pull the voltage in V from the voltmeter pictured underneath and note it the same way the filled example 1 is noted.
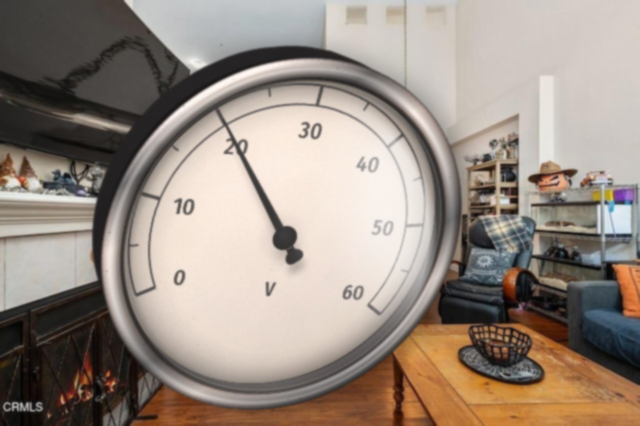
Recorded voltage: 20
